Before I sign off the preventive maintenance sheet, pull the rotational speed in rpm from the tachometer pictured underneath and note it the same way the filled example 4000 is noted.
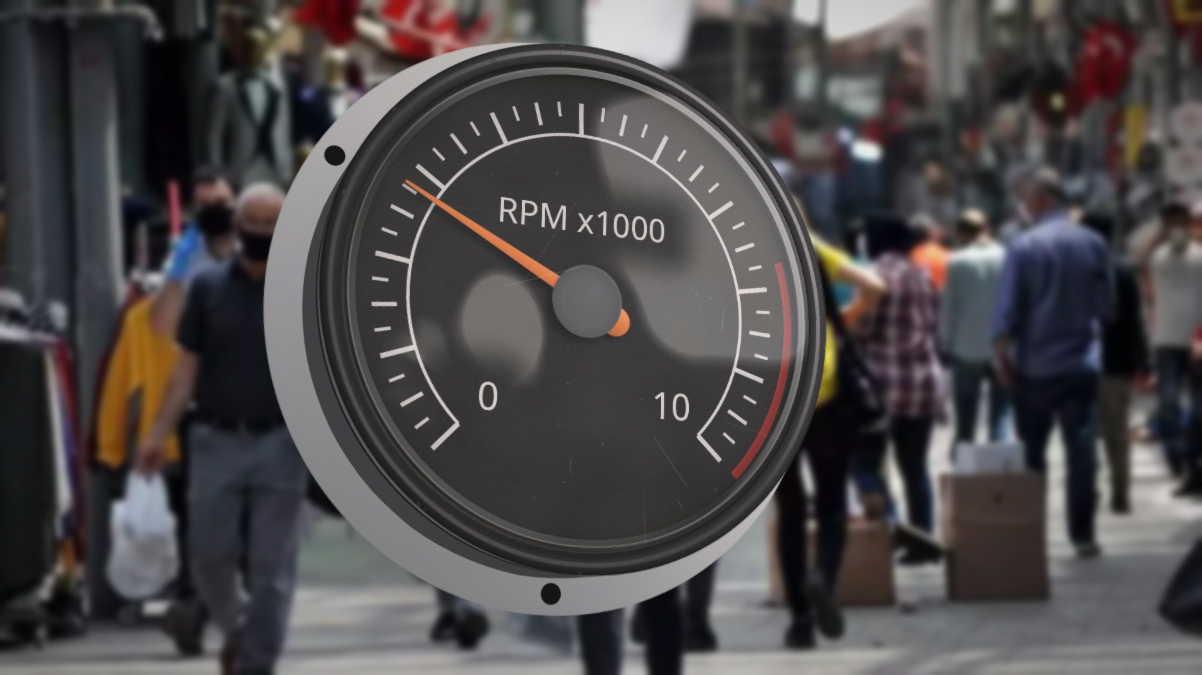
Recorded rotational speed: 2750
